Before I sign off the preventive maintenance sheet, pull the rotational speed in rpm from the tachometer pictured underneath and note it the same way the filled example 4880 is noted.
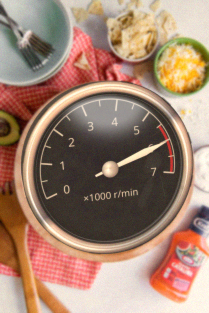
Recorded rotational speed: 6000
